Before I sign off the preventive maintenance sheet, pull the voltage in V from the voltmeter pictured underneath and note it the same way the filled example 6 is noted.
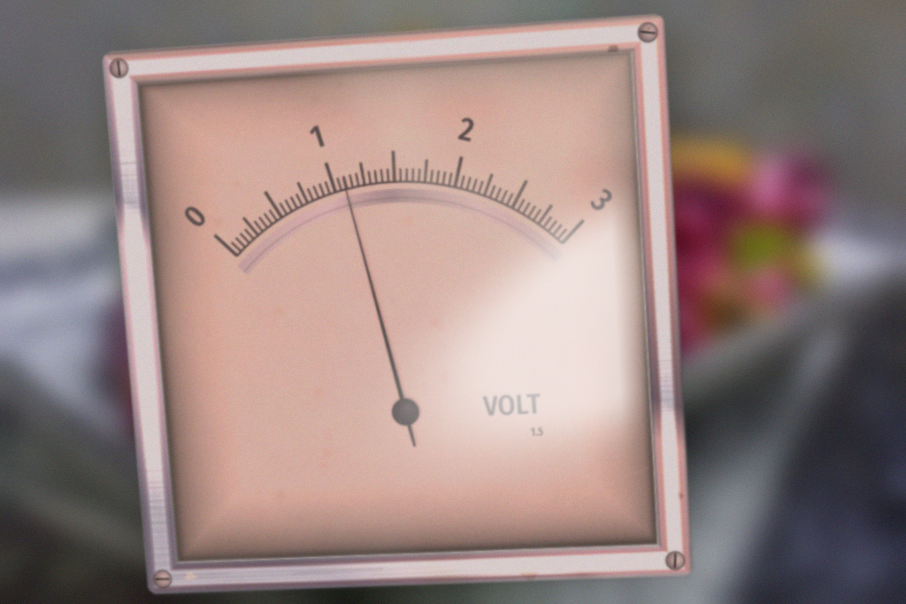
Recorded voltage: 1.1
